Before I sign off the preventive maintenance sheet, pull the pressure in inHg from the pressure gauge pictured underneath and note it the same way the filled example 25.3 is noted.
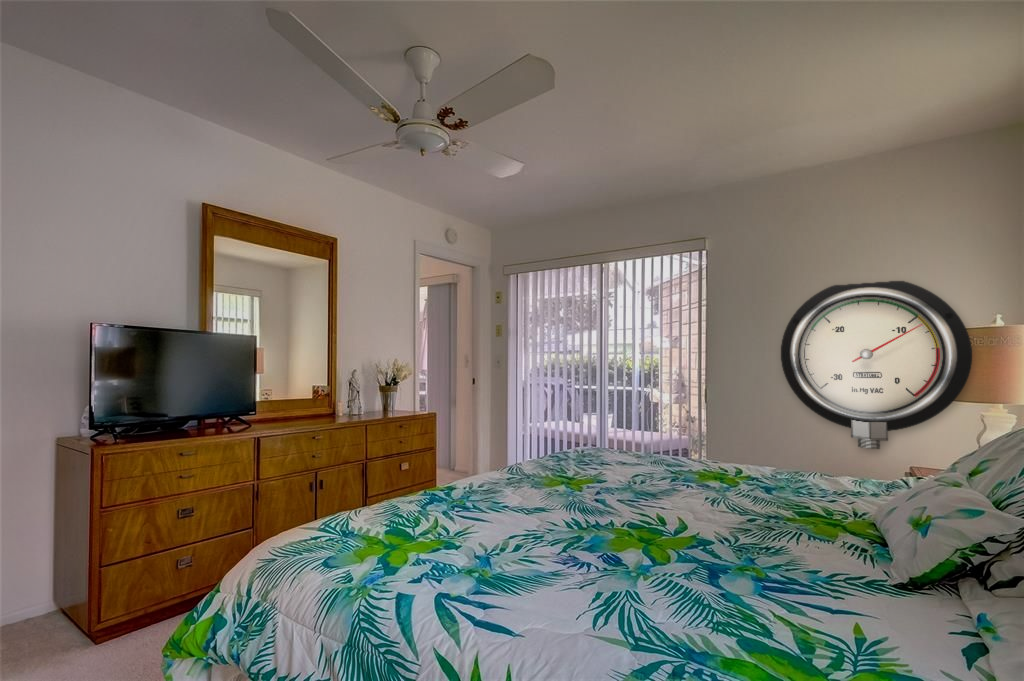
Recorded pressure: -9
